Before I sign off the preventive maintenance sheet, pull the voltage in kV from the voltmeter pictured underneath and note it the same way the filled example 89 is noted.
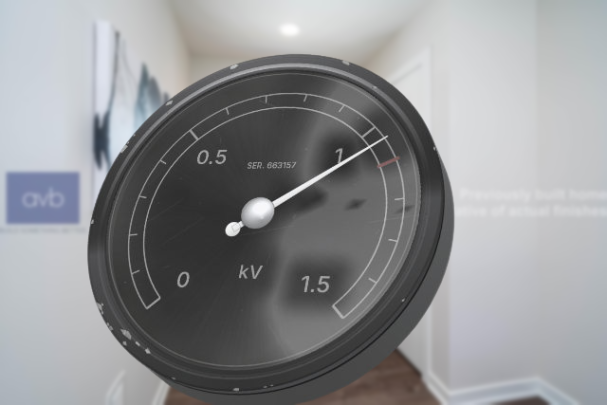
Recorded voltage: 1.05
